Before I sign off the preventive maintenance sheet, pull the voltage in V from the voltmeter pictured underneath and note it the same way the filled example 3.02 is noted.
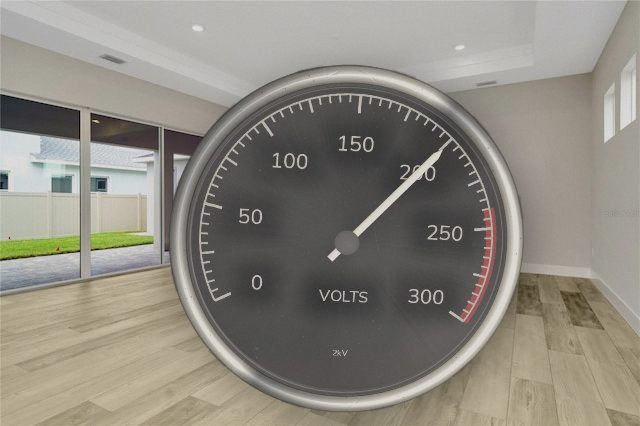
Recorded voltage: 200
